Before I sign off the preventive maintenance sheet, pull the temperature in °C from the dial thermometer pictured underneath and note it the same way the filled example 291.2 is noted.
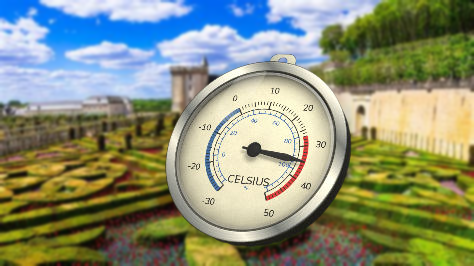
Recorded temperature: 35
